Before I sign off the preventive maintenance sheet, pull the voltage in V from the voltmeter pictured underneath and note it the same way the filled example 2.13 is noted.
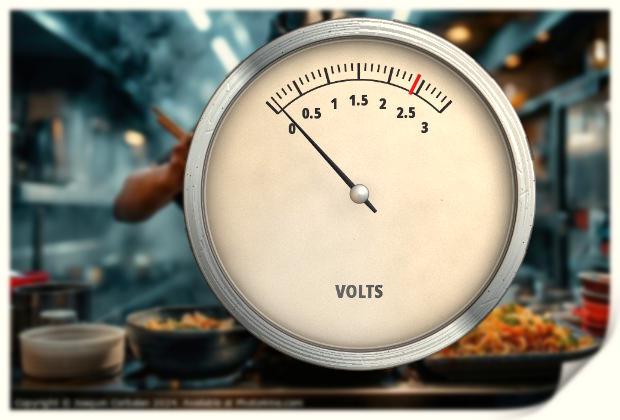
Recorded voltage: 0.1
